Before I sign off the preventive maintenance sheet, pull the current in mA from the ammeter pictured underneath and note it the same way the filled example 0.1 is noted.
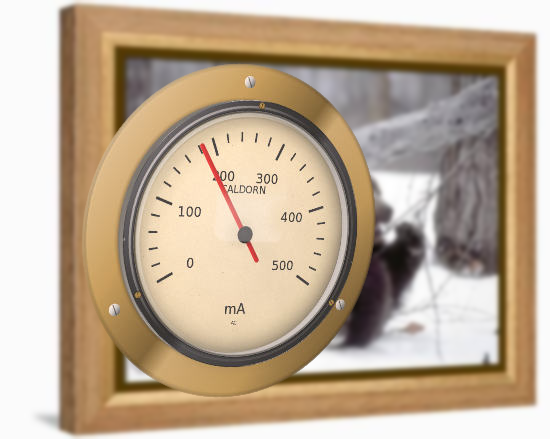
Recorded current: 180
